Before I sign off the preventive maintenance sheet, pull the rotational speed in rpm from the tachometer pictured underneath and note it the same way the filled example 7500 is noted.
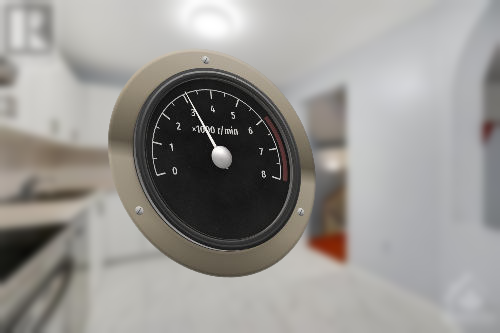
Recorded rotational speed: 3000
